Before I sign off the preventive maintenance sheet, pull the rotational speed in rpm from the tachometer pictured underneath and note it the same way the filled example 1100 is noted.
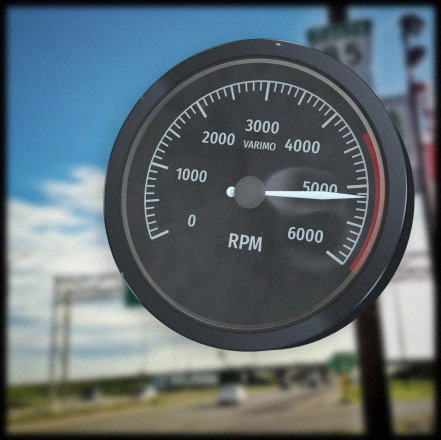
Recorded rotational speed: 5150
